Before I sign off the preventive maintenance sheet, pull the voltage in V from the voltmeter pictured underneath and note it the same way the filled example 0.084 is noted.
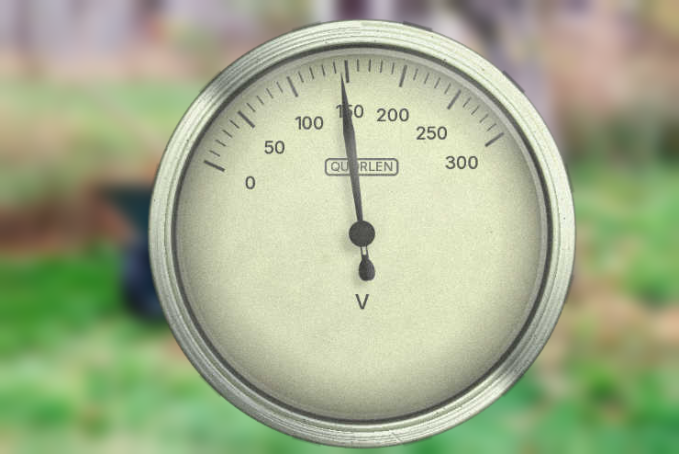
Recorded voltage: 145
